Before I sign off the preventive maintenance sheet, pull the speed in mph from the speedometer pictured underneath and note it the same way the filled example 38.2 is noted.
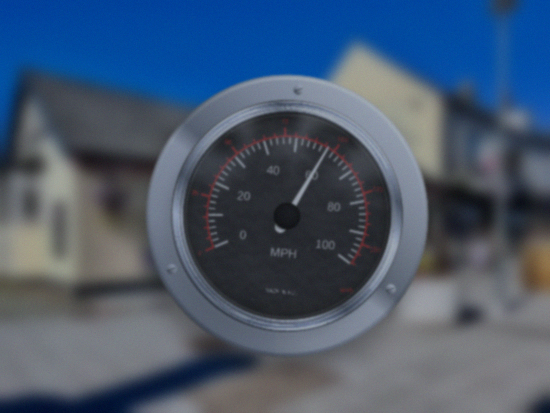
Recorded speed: 60
